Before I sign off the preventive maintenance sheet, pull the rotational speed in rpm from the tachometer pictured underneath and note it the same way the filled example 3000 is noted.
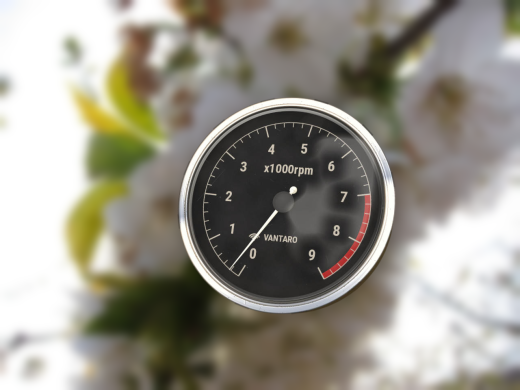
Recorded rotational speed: 200
